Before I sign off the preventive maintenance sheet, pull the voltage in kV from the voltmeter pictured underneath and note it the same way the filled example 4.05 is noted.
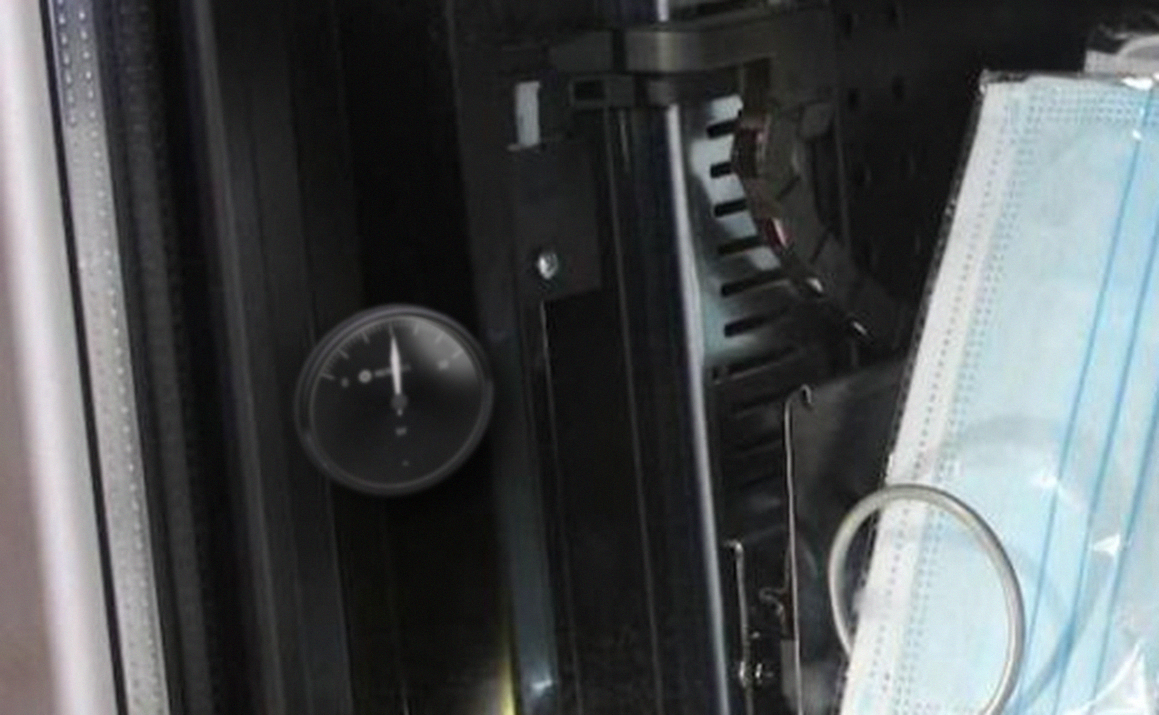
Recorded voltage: 15
